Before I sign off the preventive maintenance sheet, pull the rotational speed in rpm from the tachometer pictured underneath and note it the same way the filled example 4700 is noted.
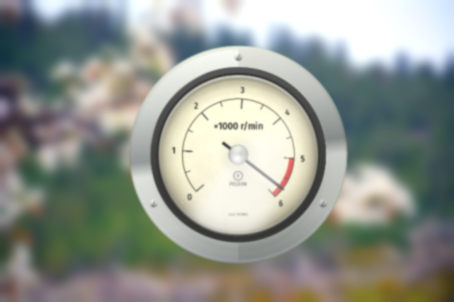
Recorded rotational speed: 5750
